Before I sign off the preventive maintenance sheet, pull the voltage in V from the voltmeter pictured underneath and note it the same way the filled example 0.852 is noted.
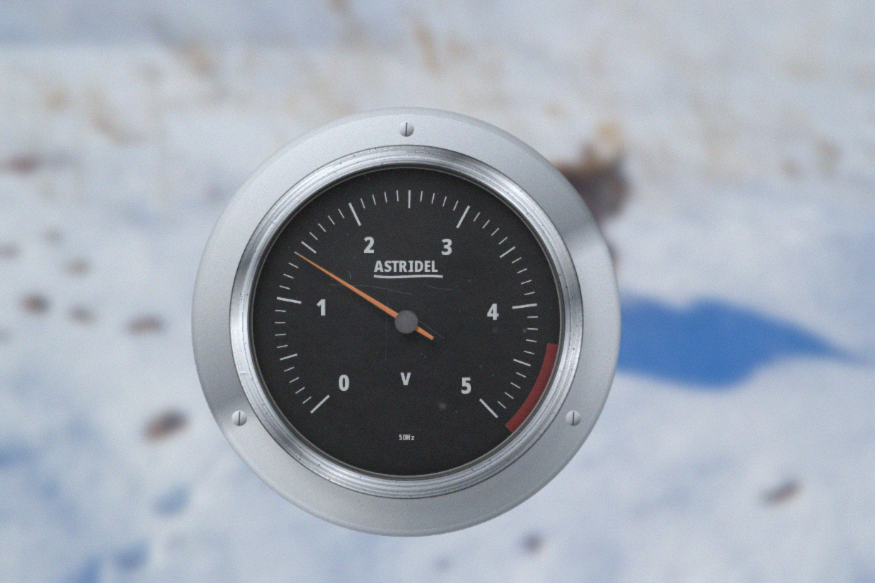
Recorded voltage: 1.4
